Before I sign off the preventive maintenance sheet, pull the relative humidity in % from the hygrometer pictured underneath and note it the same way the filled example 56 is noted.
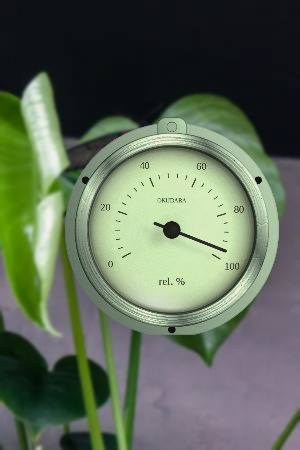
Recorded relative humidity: 96
